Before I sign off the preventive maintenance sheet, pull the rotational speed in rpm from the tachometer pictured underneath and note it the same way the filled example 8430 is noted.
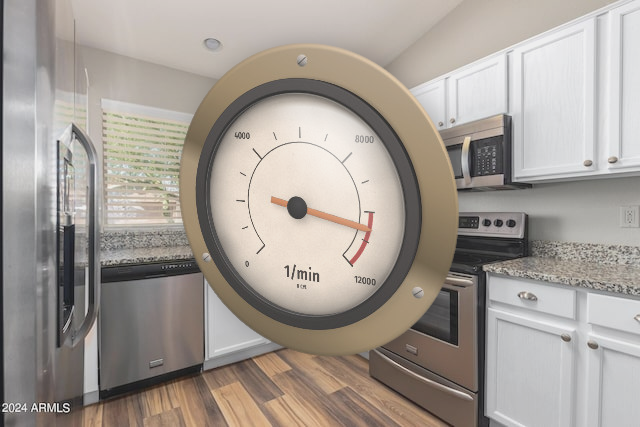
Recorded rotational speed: 10500
